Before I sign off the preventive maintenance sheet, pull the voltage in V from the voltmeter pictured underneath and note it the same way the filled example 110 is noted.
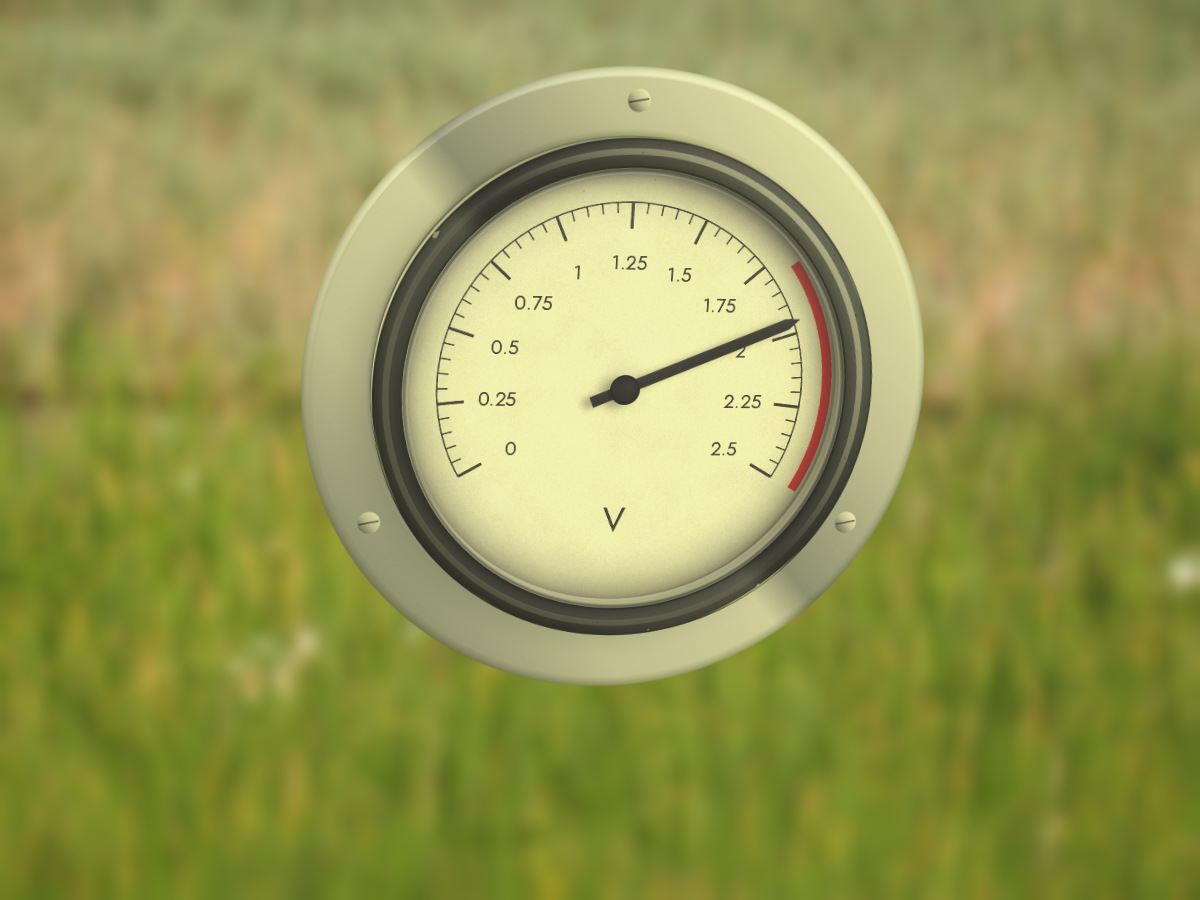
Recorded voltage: 1.95
